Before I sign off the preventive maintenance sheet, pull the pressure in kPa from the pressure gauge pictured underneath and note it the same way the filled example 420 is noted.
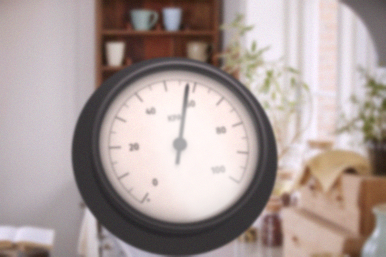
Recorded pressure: 57.5
